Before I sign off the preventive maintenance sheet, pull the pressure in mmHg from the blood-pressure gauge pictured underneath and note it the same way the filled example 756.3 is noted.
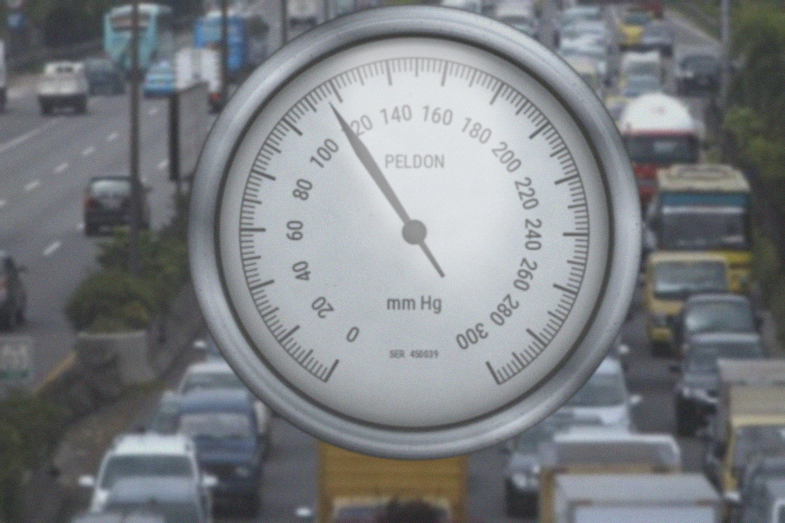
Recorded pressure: 116
